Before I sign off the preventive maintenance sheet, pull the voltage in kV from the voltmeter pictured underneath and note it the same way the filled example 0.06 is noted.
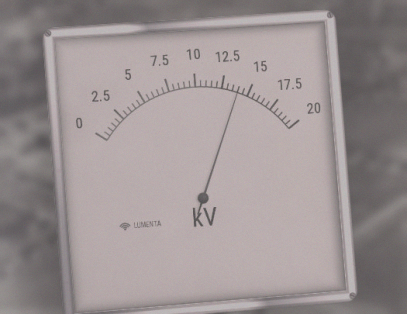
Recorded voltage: 14
